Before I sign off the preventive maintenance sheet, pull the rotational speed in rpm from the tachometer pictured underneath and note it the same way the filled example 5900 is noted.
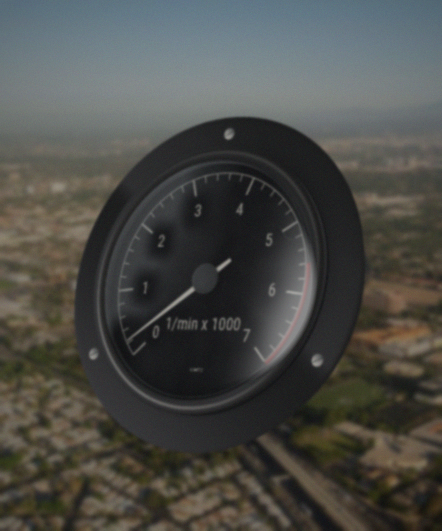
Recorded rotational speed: 200
